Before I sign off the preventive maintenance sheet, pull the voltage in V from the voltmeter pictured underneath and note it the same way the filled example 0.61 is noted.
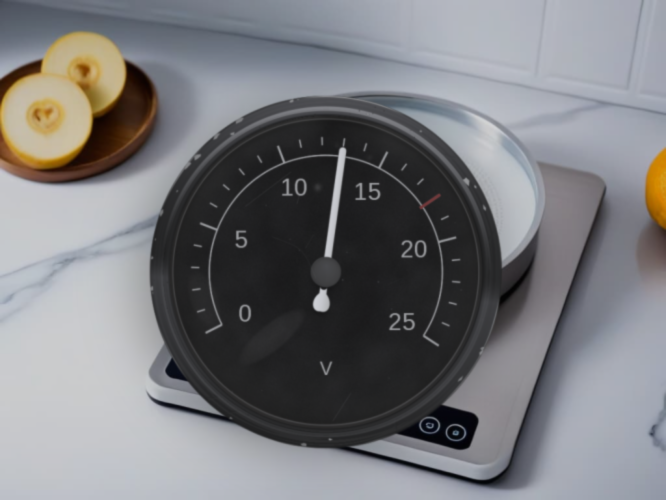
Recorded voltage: 13
